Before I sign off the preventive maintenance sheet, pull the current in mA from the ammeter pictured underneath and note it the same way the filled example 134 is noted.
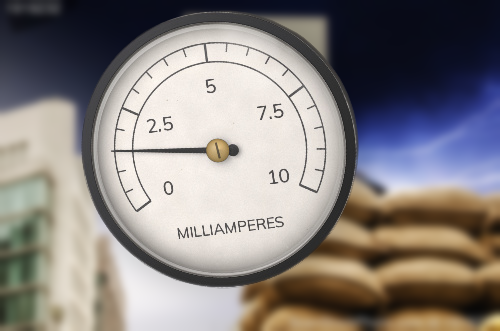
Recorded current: 1.5
